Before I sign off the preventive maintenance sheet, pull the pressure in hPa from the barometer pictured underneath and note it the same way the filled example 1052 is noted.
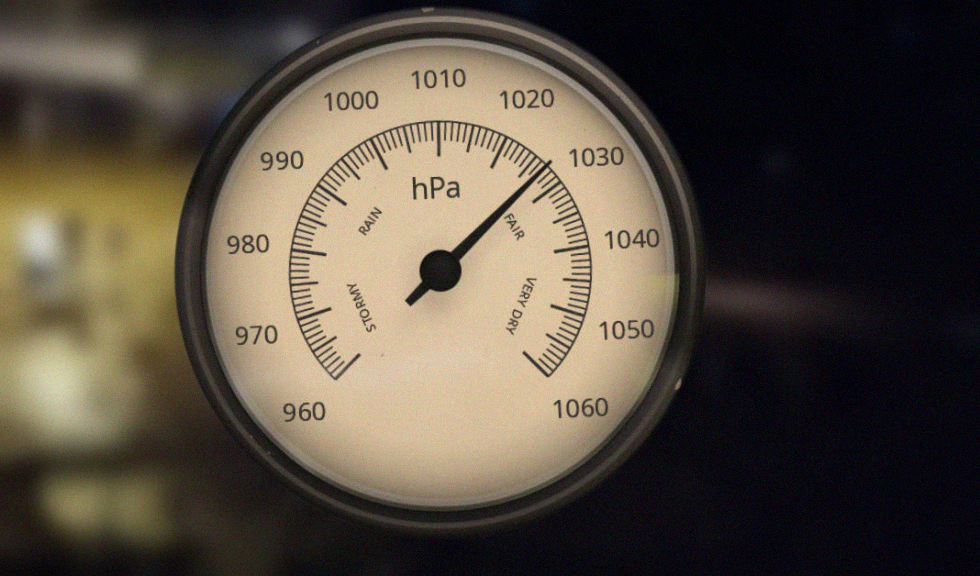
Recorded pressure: 1027
